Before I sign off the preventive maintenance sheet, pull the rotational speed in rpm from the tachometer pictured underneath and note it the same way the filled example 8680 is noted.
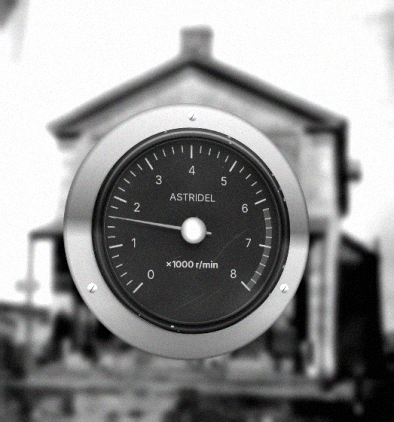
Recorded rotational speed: 1600
